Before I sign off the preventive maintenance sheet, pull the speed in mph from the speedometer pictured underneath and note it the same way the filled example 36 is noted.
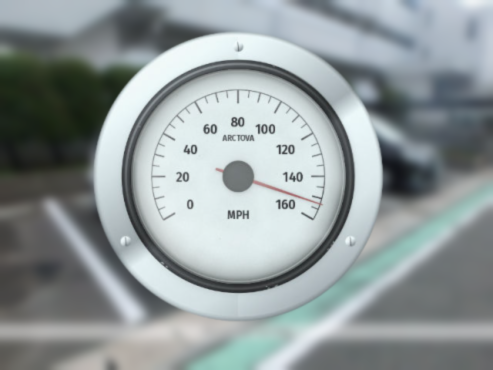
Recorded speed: 152.5
